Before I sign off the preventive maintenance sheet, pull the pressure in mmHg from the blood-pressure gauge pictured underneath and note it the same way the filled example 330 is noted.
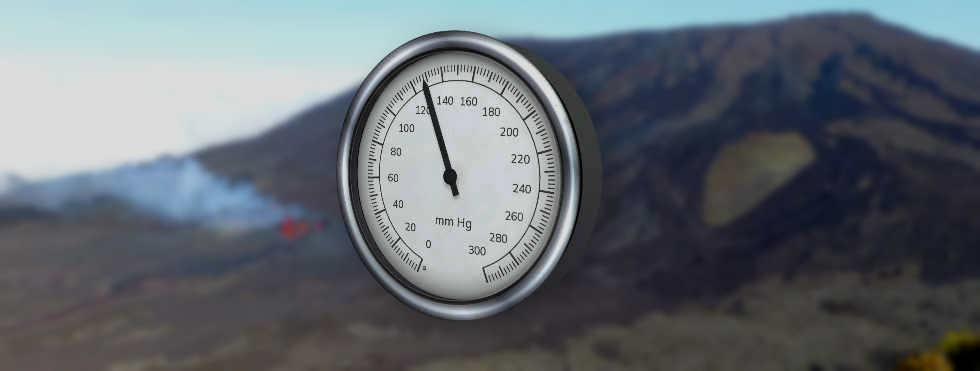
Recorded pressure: 130
